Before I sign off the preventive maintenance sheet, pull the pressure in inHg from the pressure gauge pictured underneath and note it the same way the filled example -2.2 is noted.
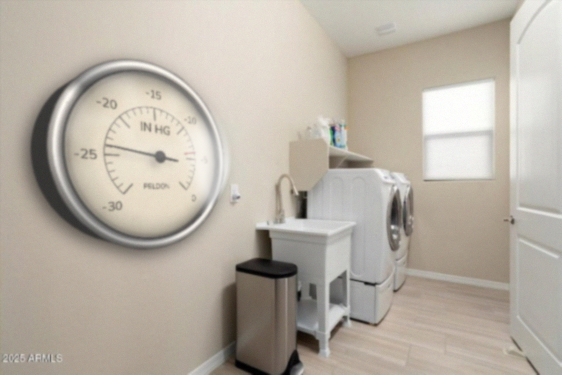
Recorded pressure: -24
